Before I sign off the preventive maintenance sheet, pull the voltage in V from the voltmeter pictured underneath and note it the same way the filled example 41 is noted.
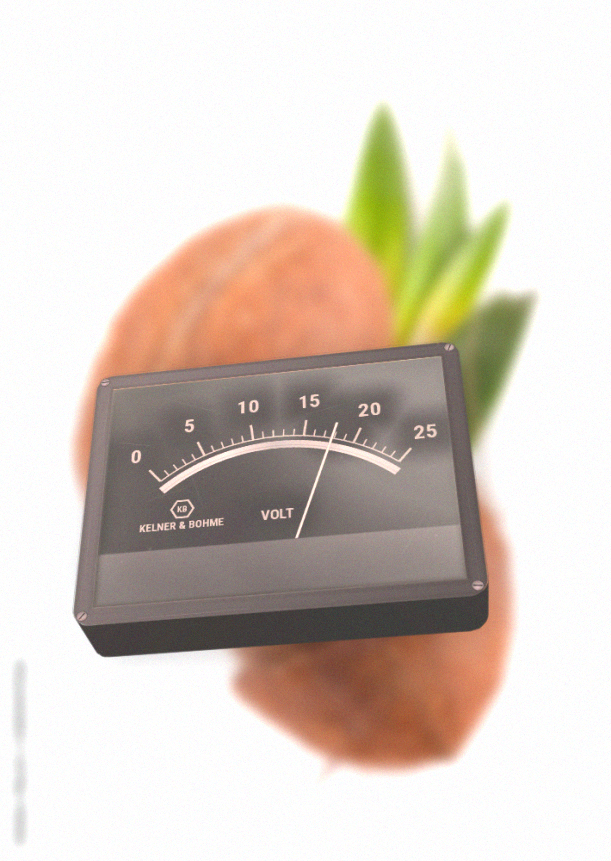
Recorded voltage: 18
